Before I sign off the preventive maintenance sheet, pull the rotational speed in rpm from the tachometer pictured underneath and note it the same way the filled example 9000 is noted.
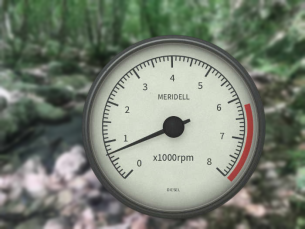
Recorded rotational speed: 700
